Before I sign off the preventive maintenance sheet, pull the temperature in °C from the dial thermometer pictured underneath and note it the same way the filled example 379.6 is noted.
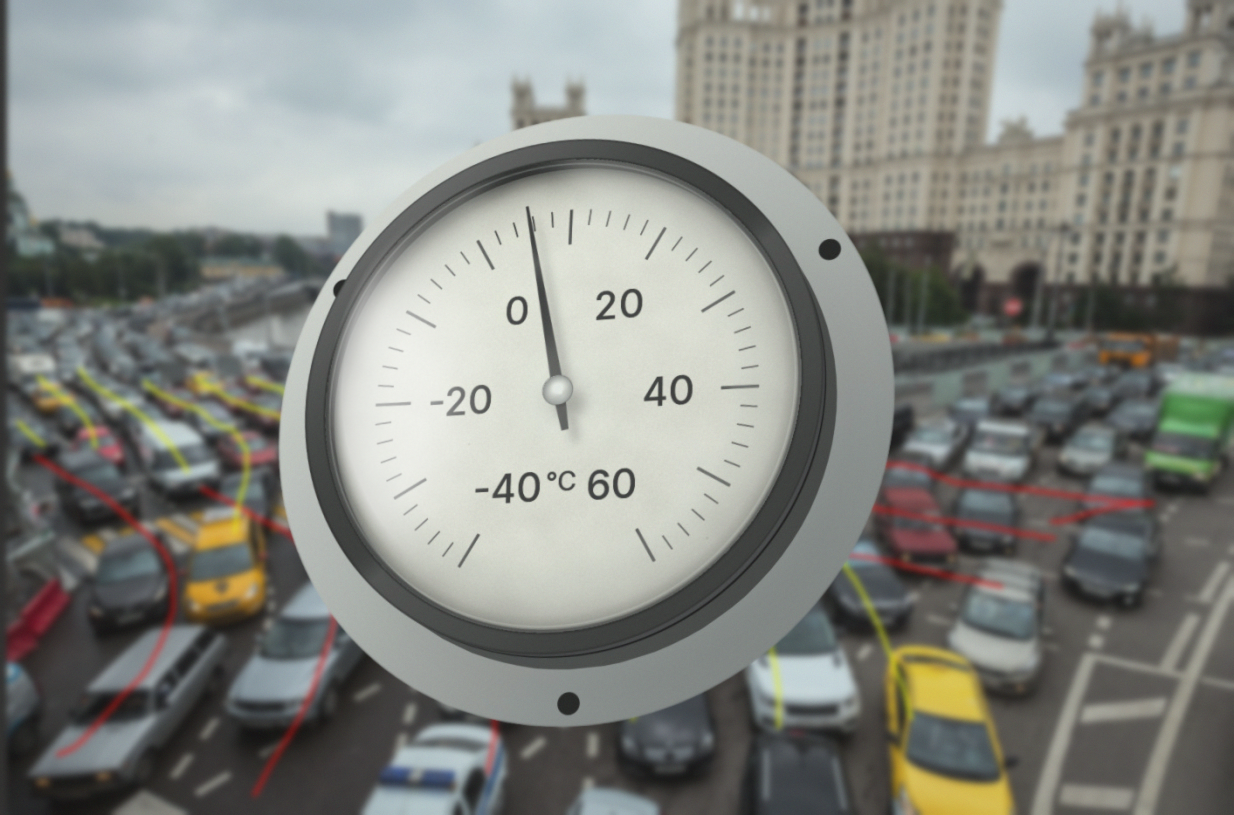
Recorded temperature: 6
